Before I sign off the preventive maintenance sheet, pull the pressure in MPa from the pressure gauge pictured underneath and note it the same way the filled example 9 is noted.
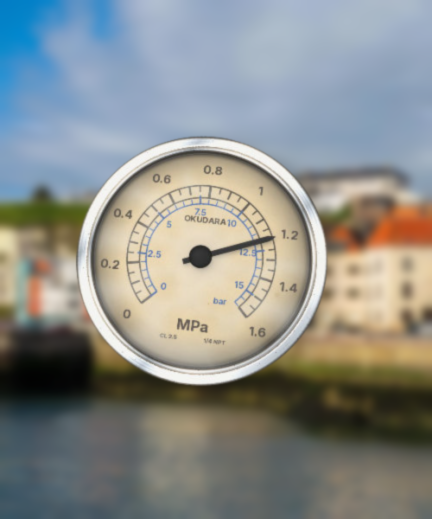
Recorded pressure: 1.2
